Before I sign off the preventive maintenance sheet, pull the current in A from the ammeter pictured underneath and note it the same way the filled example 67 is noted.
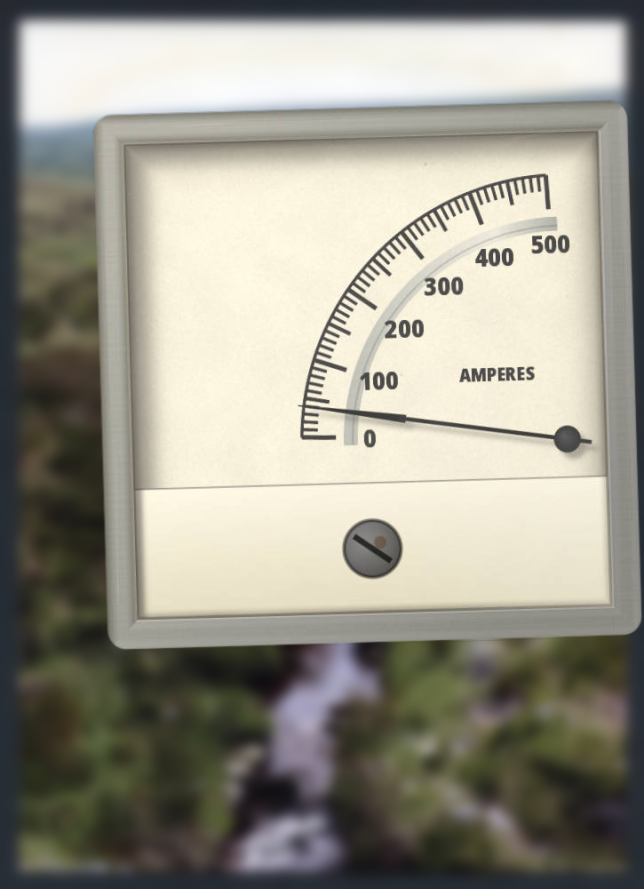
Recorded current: 40
